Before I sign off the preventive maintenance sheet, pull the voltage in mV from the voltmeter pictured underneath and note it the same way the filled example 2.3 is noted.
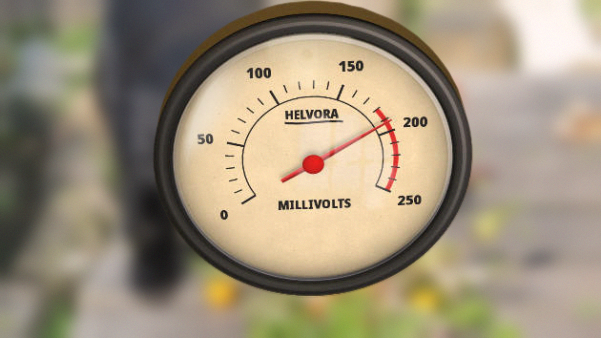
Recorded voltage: 190
